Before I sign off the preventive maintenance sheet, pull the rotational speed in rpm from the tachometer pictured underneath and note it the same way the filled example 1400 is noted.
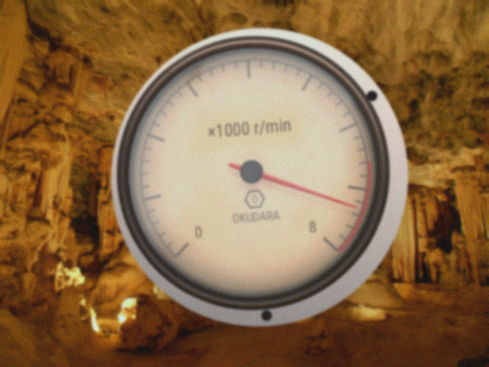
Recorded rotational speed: 7300
